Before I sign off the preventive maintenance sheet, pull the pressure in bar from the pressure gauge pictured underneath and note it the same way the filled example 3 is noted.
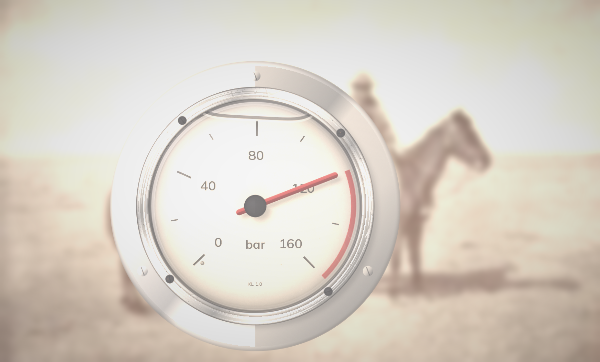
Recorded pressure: 120
